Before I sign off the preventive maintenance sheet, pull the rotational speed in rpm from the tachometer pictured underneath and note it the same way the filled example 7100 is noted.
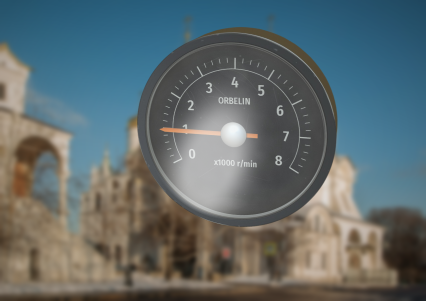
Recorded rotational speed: 1000
